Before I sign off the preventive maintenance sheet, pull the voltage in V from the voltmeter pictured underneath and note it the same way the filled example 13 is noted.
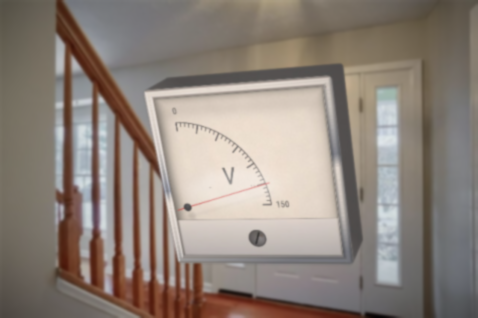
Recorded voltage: 125
